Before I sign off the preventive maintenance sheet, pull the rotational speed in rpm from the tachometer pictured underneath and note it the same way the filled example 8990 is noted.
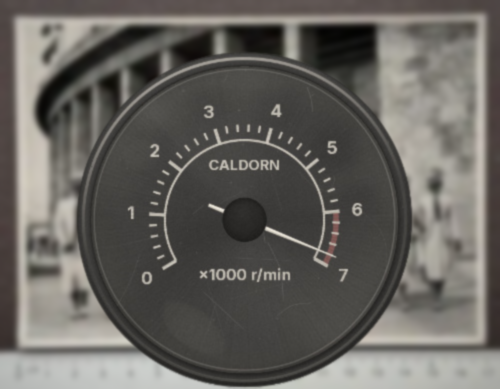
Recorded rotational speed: 6800
